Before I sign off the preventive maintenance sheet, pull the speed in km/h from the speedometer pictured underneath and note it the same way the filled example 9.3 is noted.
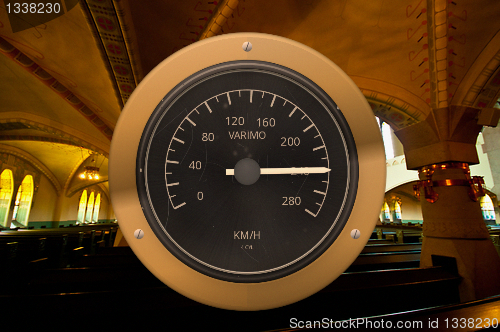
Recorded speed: 240
